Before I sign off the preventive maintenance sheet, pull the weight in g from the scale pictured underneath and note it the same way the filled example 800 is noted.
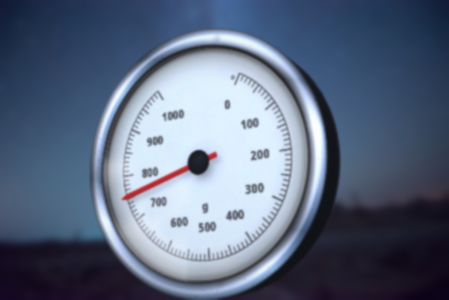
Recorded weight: 750
